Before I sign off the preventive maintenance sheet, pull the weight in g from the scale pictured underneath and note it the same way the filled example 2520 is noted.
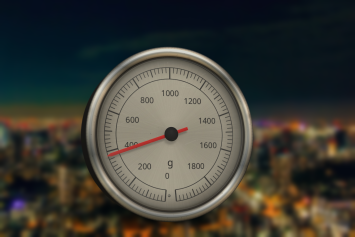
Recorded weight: 380
